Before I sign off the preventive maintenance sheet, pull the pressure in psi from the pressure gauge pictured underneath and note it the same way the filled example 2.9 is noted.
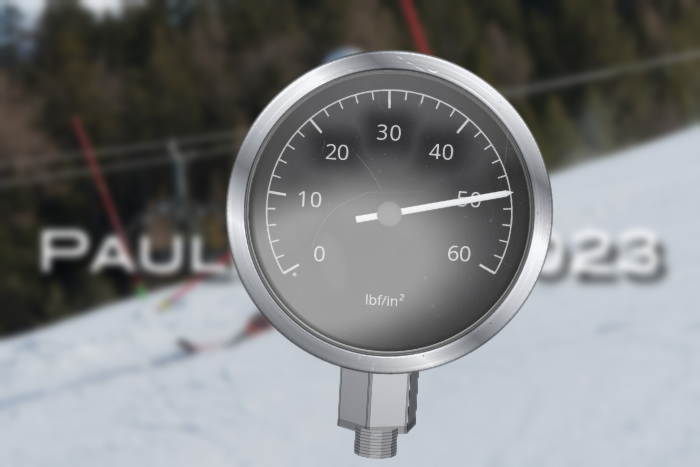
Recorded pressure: 50
